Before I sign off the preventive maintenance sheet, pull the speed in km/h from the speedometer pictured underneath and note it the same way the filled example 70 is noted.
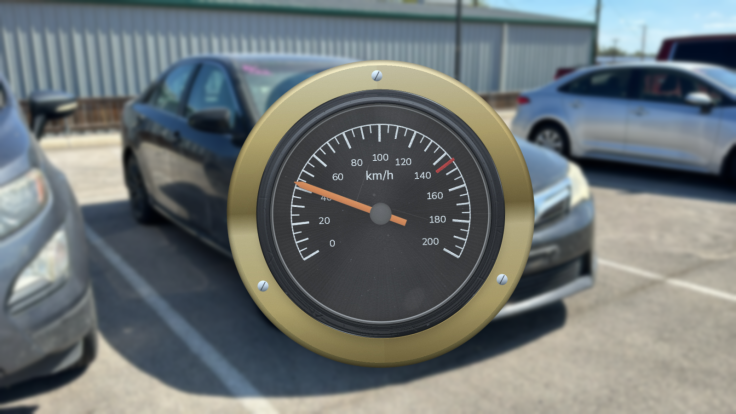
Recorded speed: 42.5
